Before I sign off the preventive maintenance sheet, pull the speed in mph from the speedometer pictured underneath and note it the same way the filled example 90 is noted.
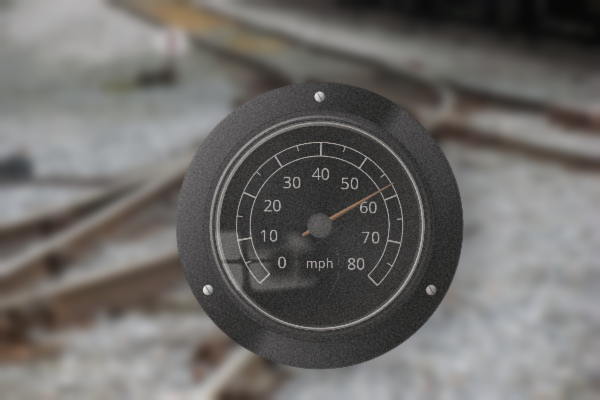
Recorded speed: 57.5
